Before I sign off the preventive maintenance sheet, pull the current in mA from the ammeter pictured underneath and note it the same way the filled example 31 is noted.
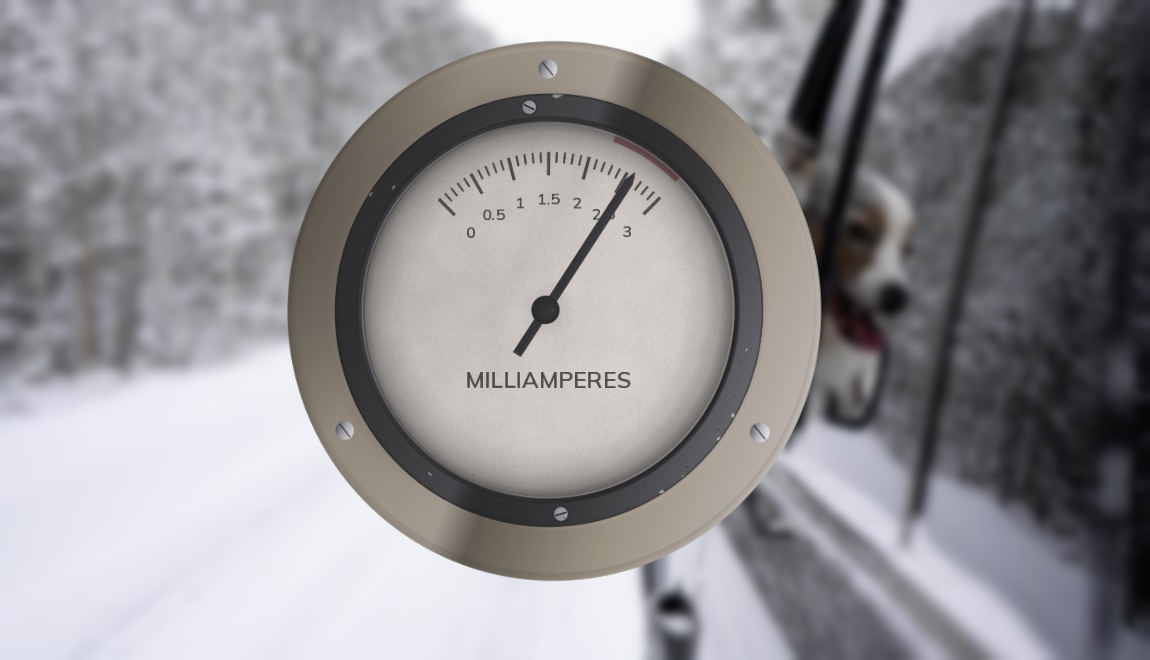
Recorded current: 2.6
